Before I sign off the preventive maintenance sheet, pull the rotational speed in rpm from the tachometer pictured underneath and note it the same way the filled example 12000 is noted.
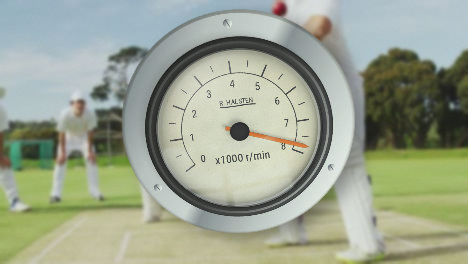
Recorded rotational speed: 7750
